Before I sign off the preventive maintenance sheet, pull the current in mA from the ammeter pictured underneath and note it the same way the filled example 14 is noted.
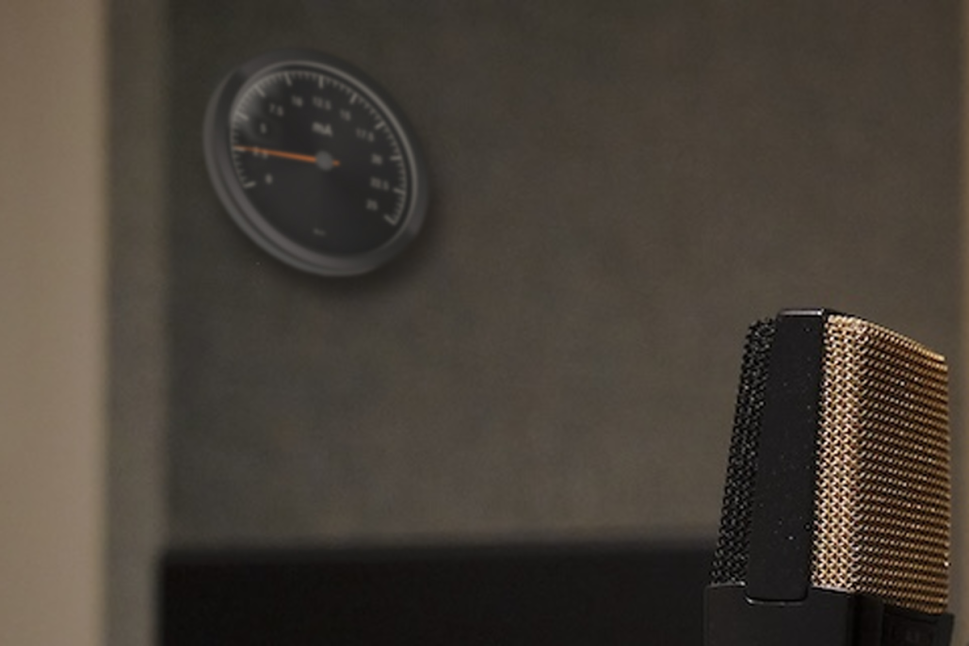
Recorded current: 2.5
